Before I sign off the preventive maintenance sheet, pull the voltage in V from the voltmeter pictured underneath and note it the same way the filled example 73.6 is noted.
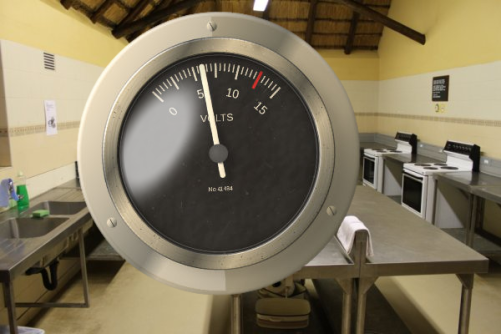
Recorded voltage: 6
